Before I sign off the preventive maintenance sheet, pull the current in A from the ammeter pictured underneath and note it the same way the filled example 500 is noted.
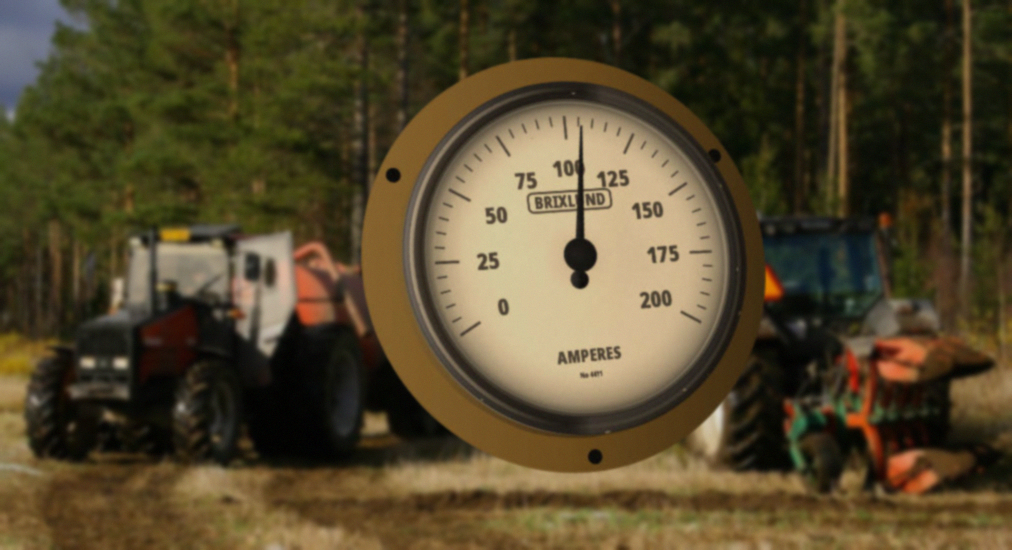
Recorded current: 105
